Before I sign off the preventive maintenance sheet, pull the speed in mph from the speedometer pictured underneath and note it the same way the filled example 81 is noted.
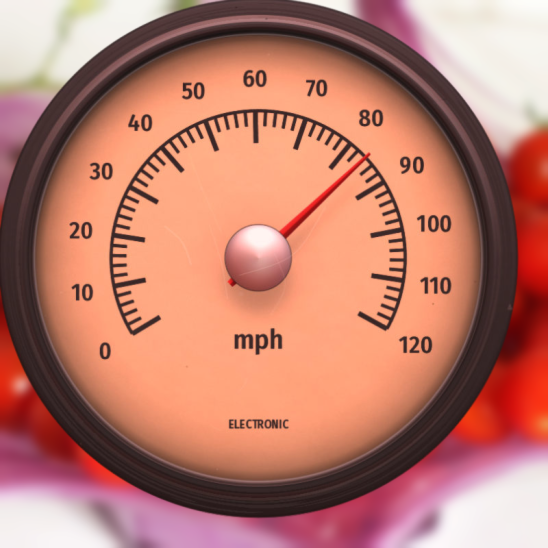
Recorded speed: 84
